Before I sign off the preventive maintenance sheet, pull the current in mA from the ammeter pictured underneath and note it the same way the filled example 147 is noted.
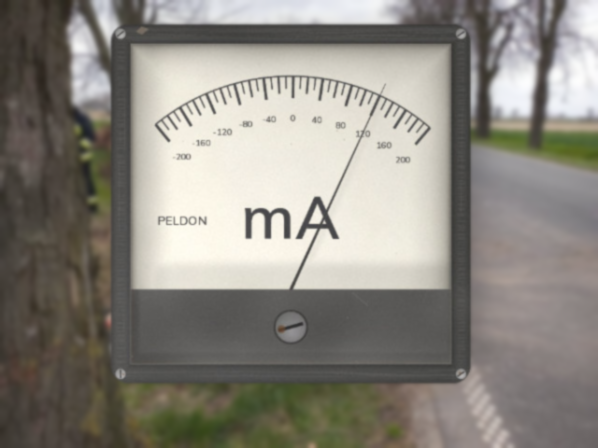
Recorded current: 120
